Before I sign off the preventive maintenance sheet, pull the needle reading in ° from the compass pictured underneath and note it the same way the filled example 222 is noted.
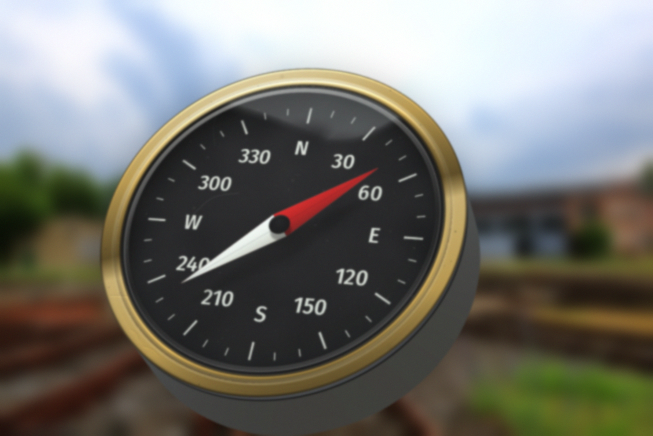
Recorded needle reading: 50
